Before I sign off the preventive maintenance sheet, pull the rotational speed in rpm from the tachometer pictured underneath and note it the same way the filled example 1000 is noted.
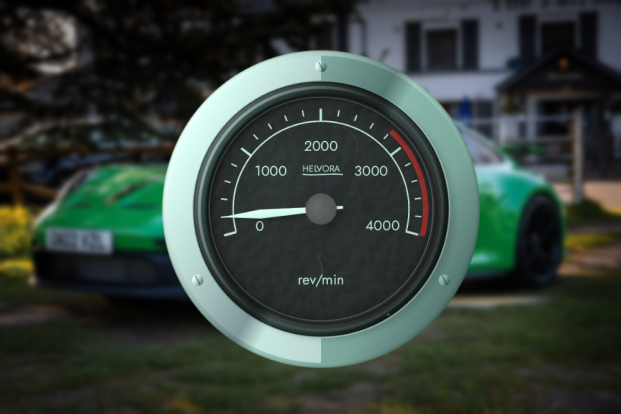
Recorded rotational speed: 200
